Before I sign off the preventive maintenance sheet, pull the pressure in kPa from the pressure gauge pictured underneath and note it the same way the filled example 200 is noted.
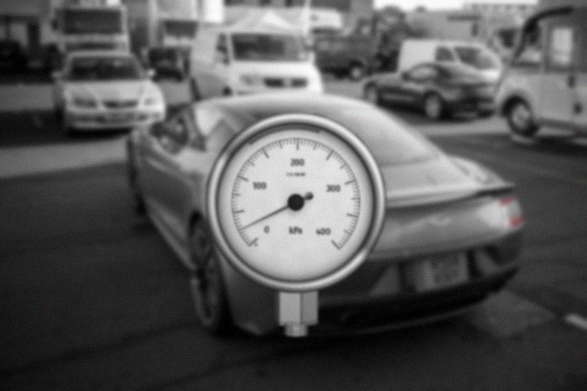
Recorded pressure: 25
